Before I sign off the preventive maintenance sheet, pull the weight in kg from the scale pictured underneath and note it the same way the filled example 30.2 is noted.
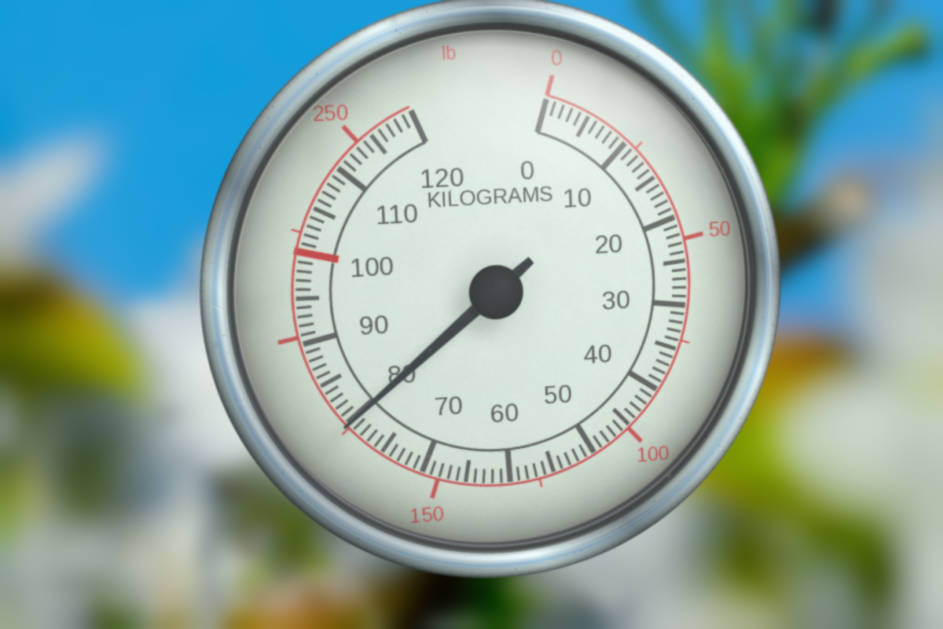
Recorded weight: 80
